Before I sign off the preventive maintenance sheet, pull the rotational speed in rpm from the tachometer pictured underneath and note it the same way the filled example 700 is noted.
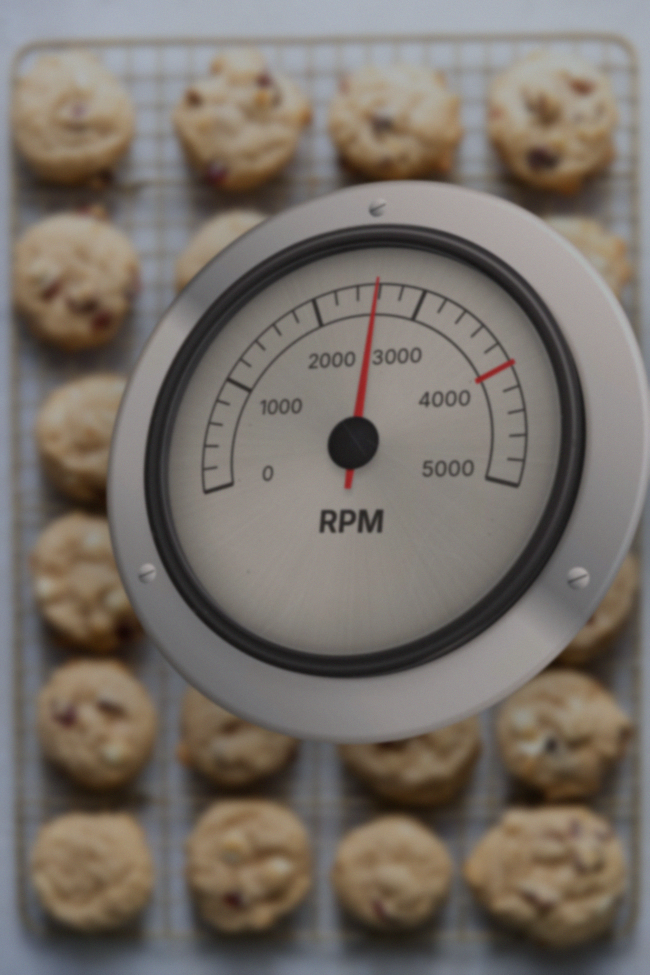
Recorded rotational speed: 2600
